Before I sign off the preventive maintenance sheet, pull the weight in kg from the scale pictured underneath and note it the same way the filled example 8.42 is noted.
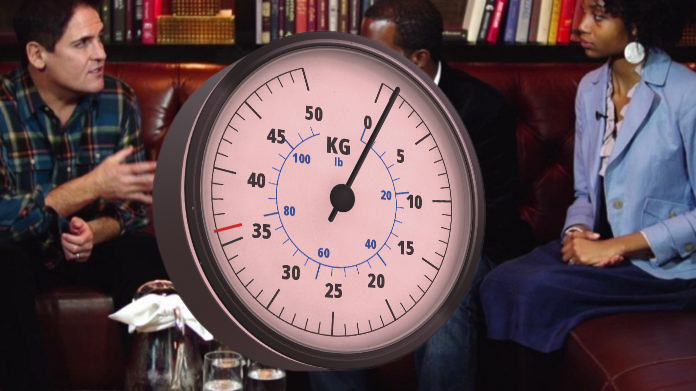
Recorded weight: 1
